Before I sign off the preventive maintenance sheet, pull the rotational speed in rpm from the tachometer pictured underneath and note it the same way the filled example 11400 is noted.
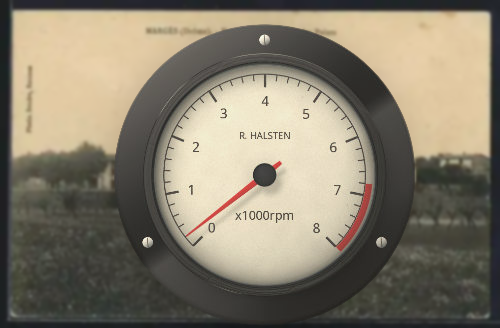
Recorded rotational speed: 200
